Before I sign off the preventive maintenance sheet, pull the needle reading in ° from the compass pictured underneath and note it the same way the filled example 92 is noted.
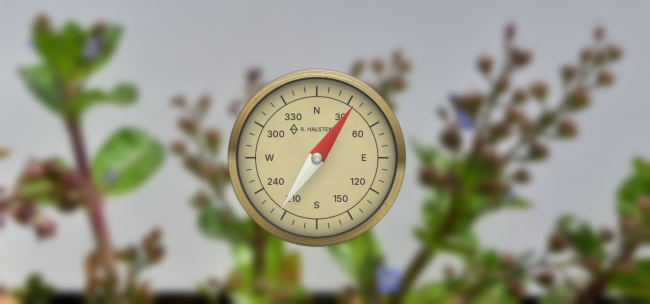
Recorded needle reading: 35
